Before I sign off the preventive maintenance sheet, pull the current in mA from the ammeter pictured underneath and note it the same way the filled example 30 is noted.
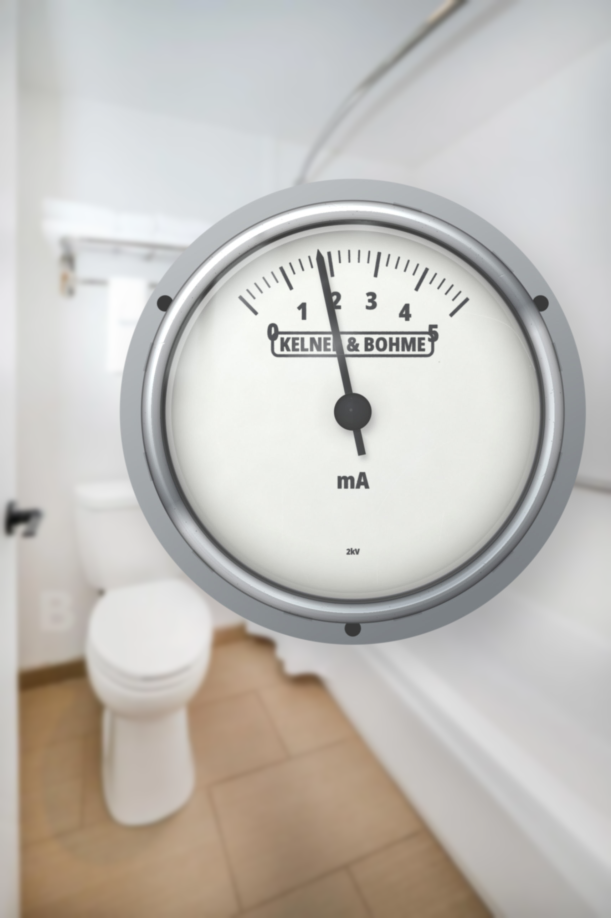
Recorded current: 1.8
